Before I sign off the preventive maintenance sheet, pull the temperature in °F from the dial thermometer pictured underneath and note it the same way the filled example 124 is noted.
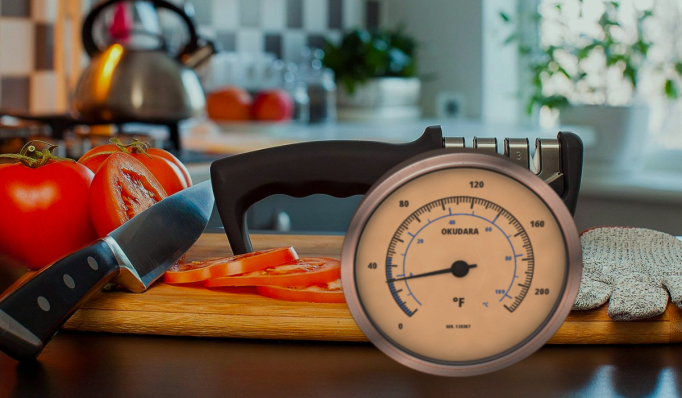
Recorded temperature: 30
